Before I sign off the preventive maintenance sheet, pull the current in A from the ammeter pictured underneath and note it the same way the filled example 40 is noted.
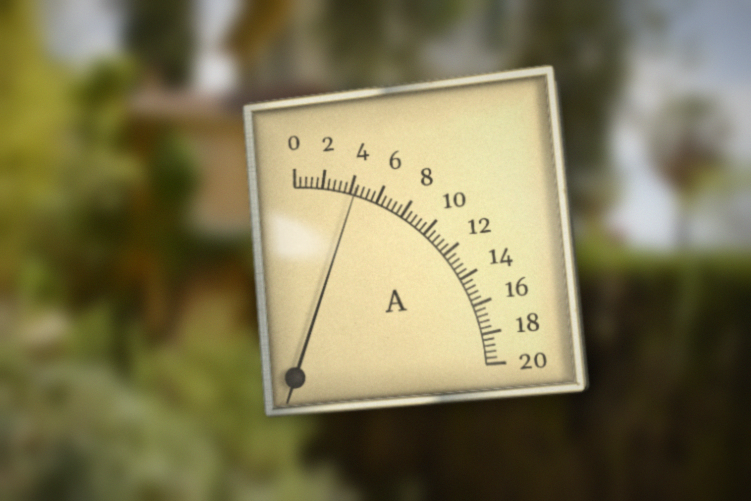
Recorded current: 4.4
